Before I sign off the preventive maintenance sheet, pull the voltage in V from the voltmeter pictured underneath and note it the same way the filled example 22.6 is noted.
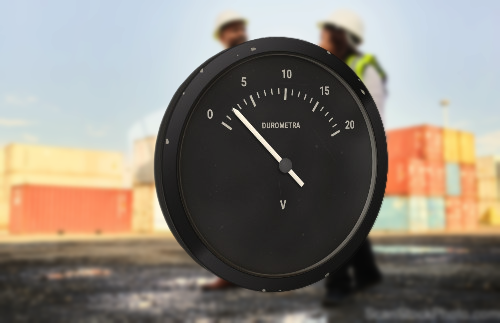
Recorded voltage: 2
